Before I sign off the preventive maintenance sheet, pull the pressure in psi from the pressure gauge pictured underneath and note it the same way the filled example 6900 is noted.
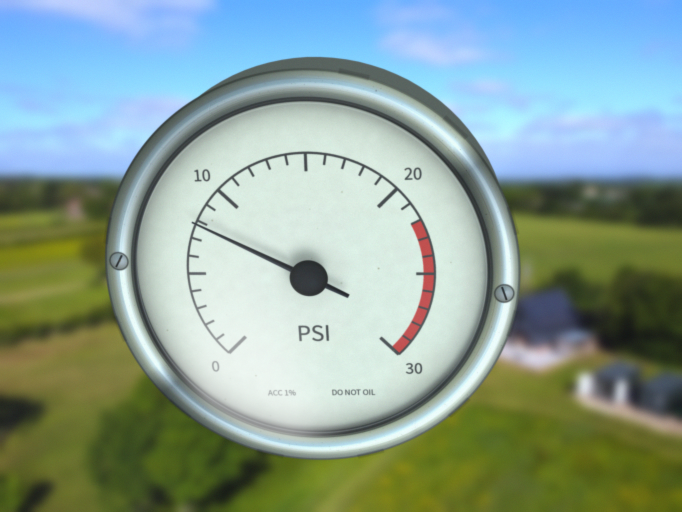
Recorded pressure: 8
